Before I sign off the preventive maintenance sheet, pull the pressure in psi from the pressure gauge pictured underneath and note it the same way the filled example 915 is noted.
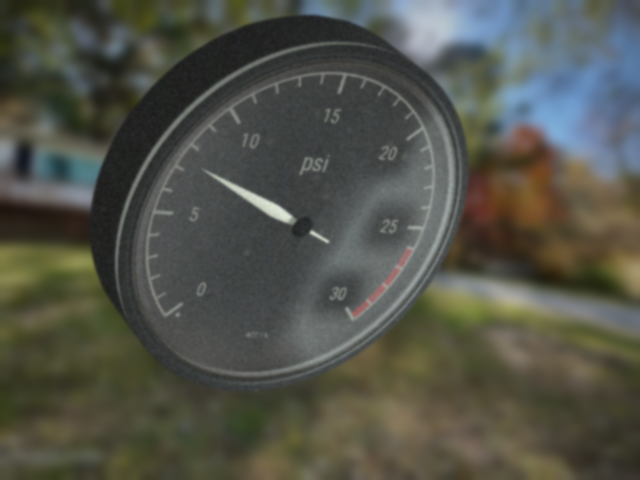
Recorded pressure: 7.5
